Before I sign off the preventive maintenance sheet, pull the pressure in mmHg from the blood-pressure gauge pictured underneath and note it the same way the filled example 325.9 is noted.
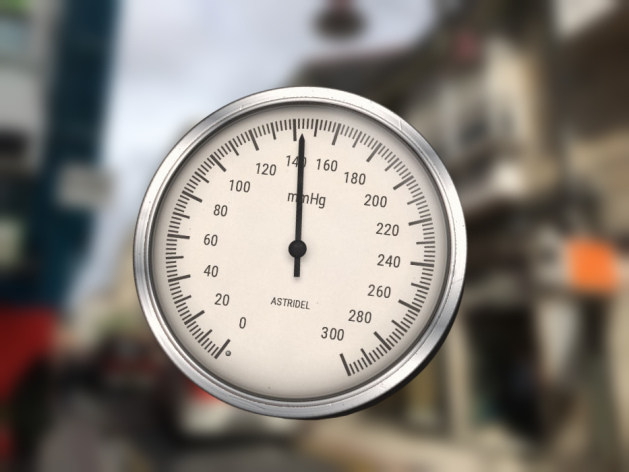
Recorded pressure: 144
